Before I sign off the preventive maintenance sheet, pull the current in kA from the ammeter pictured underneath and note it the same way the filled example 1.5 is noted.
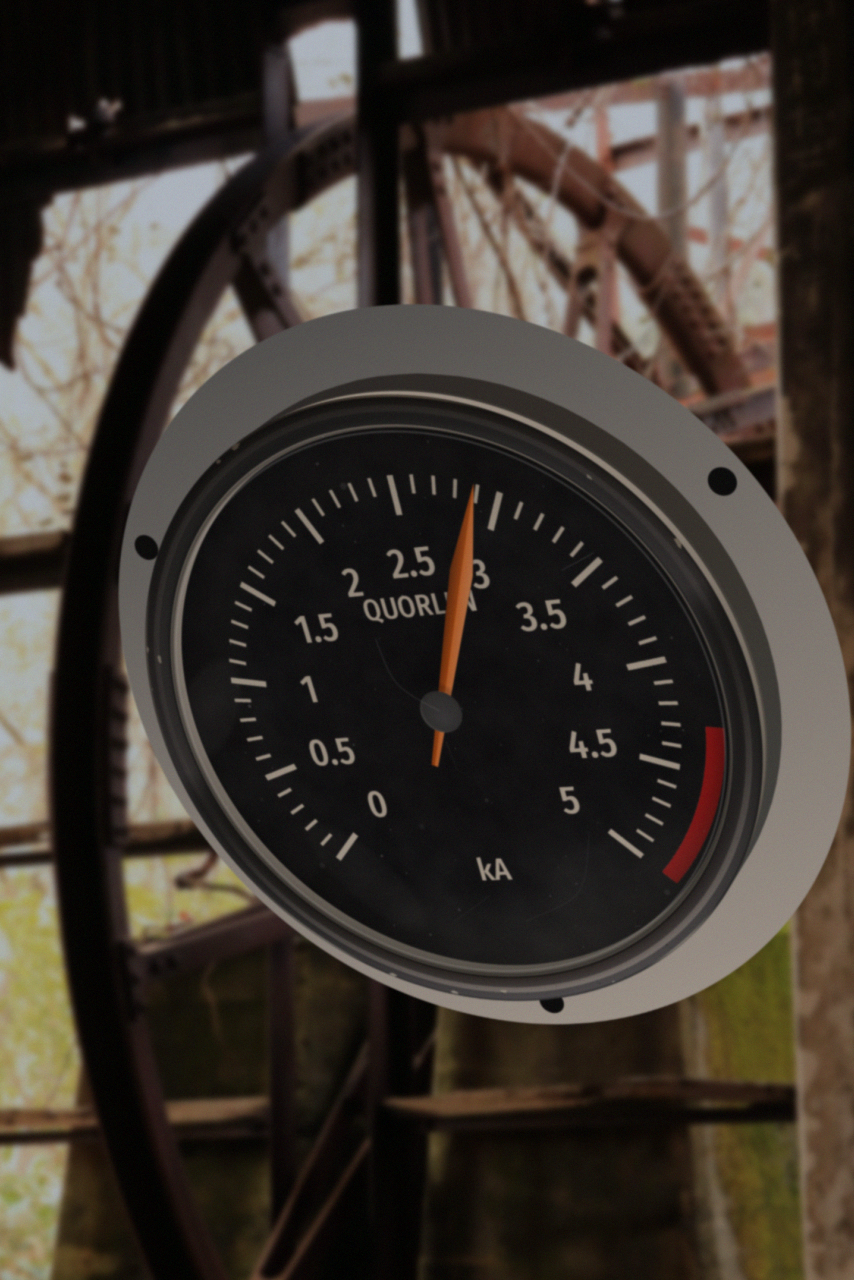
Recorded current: 2.9
